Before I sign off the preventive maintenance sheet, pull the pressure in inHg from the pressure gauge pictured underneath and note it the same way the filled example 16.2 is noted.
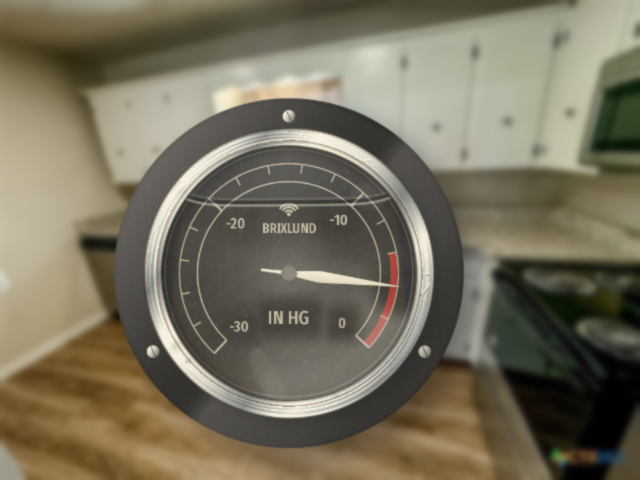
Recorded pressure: -4
